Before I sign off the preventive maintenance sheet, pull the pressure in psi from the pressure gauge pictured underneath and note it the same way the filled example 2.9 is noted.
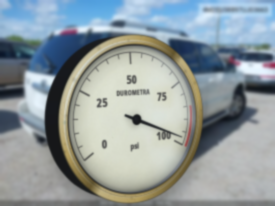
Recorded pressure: 97.5
